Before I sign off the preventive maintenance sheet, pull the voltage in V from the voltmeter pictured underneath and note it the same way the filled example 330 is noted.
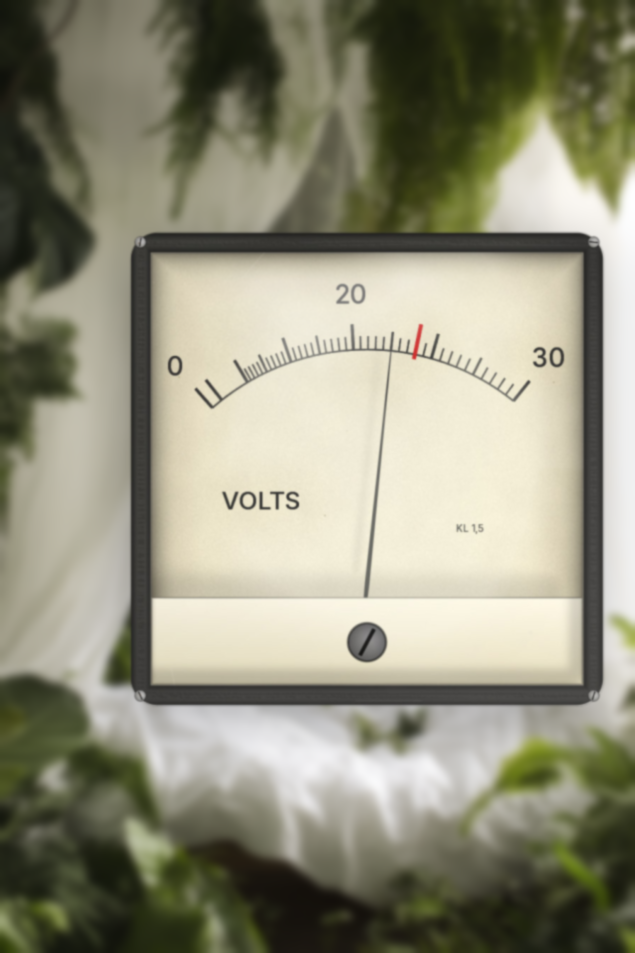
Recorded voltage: 22.5
